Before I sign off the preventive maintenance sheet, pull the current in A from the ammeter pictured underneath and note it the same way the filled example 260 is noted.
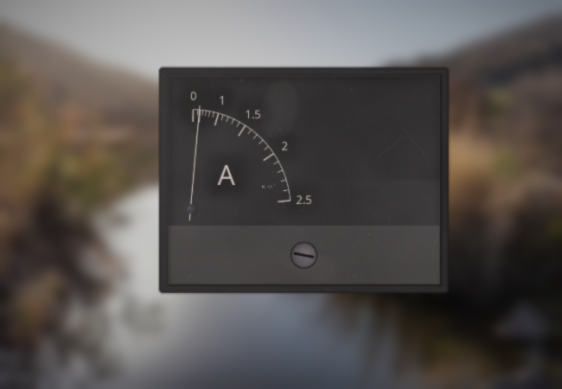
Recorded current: 0.5
